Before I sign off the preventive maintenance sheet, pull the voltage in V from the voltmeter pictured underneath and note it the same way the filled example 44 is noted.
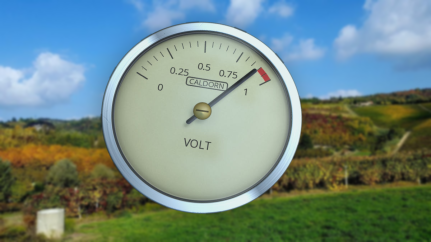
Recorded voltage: 0.9
